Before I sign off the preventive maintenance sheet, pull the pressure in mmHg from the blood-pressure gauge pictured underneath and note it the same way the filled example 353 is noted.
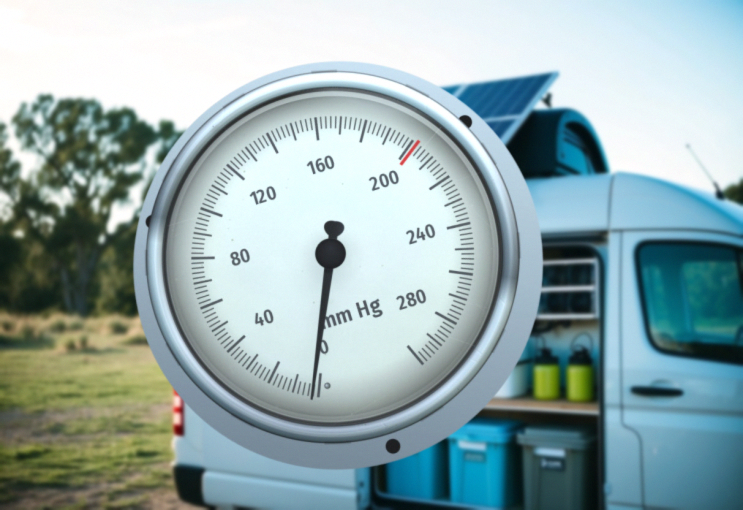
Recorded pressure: 2
